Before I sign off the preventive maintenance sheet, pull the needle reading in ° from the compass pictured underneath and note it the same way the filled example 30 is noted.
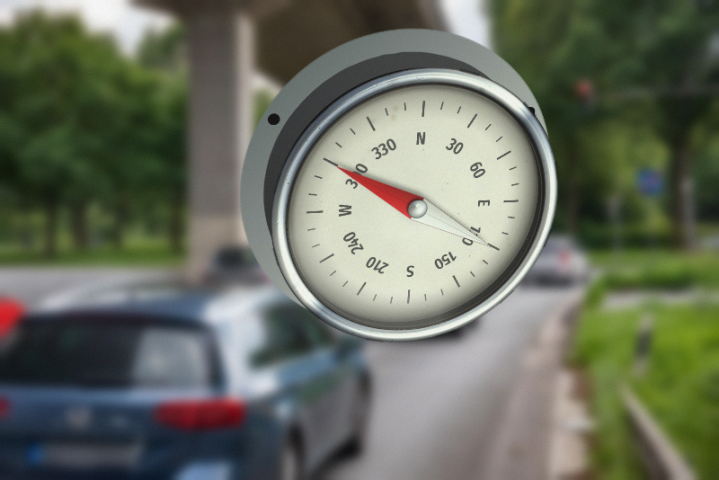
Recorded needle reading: 300
